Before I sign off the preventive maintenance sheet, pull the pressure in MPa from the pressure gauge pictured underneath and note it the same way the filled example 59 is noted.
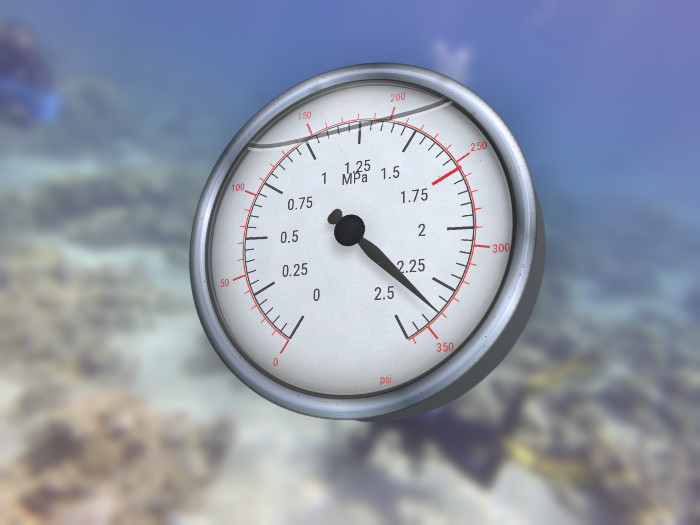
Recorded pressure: 2.35
